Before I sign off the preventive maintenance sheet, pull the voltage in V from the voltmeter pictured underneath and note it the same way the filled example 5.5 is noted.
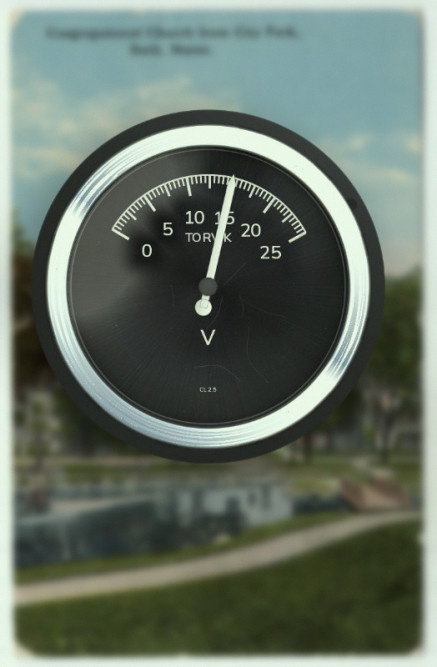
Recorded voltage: 15
